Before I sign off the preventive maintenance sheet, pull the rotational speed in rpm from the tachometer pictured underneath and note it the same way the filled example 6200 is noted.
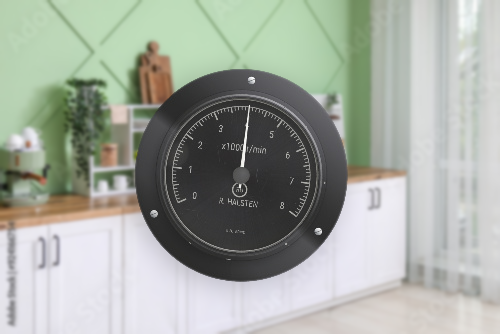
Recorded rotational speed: 4000
